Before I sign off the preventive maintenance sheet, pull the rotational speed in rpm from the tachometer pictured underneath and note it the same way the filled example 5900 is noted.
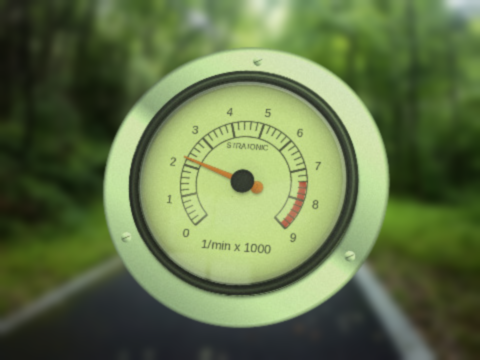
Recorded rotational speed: 2200
